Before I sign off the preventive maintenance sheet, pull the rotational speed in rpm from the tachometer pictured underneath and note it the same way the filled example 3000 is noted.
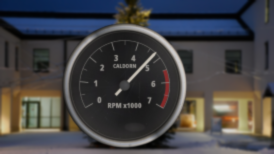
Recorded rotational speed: 4750
